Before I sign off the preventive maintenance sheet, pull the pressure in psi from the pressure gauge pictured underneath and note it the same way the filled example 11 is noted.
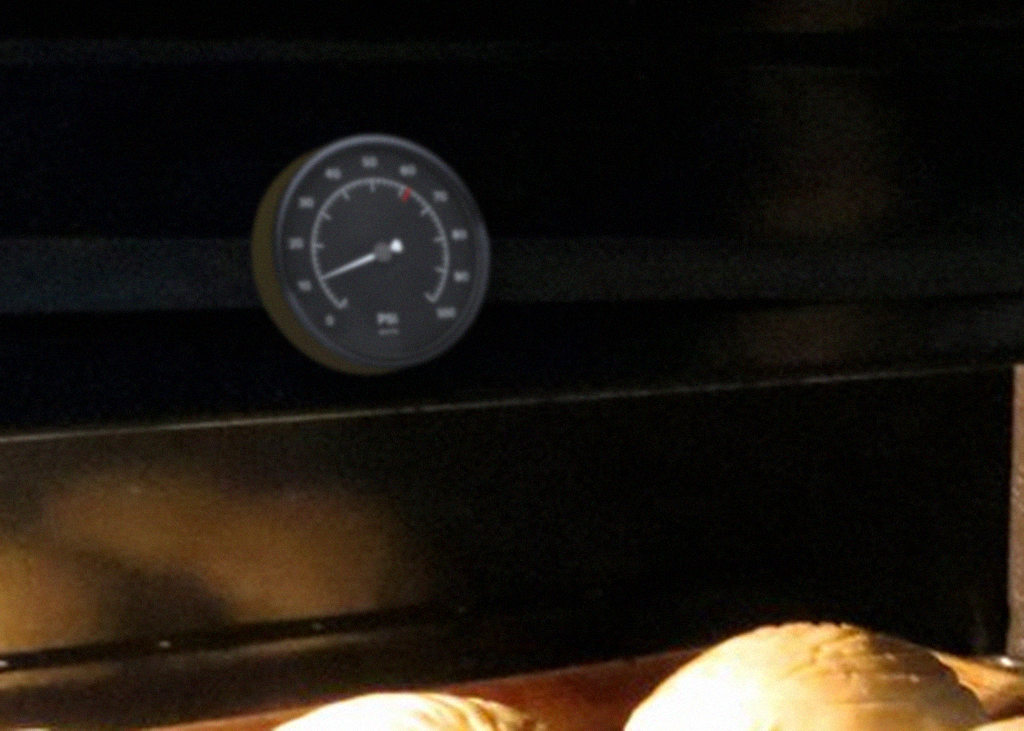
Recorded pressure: 10
